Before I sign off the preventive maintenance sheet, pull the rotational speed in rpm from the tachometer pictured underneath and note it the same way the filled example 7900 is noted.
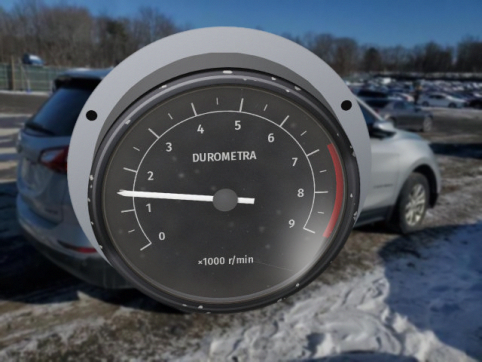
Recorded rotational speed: 1500
